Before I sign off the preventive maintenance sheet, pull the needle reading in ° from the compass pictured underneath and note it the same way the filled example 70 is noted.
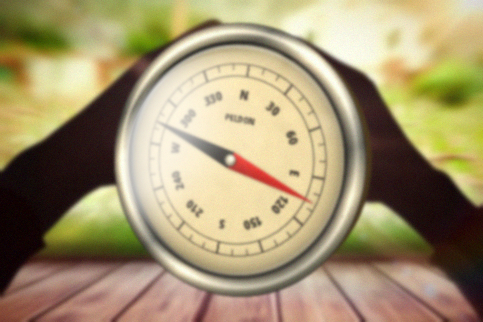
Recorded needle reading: 105
